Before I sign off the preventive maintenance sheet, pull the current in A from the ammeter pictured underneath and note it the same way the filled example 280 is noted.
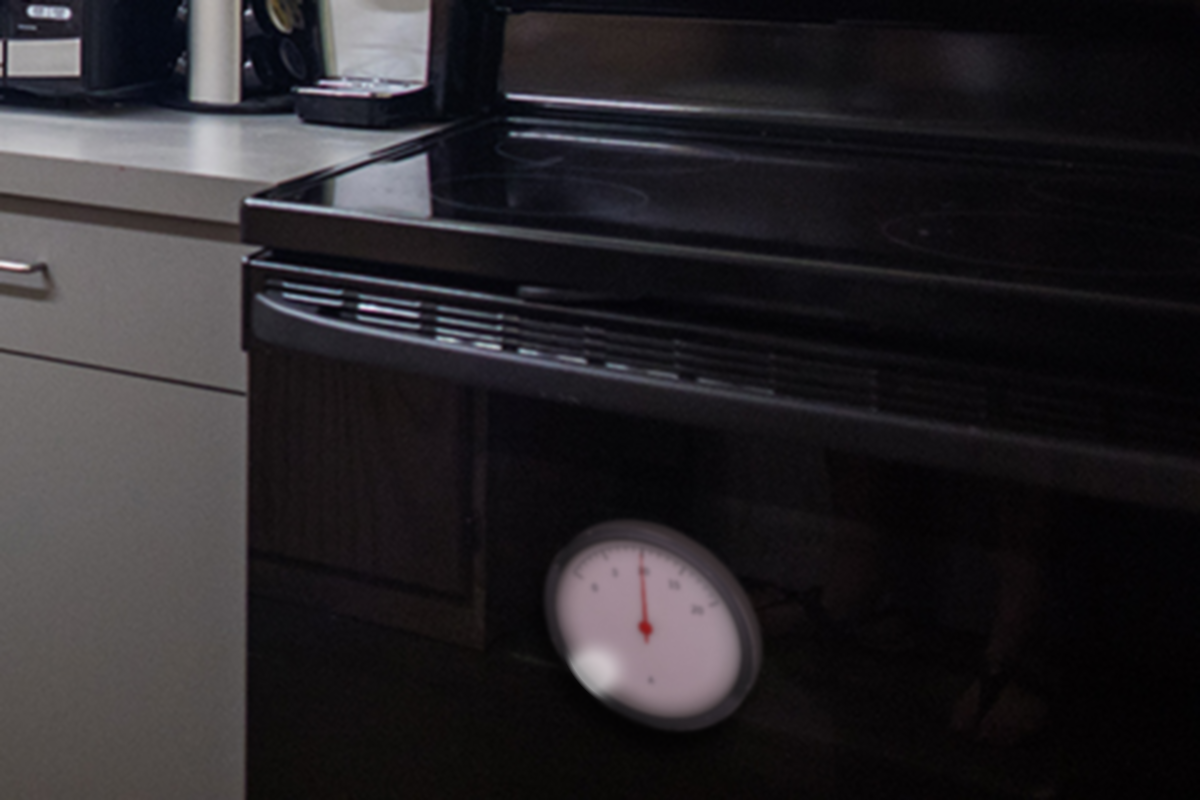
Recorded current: 10
